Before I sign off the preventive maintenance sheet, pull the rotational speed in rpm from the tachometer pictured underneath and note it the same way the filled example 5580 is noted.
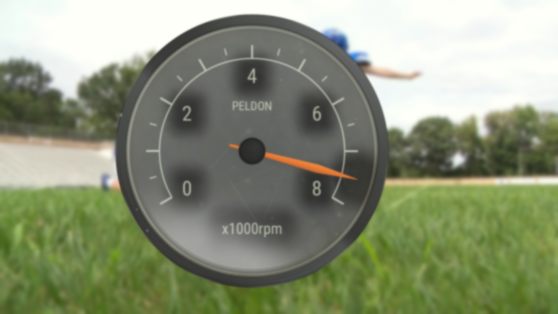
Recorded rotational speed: 7500
